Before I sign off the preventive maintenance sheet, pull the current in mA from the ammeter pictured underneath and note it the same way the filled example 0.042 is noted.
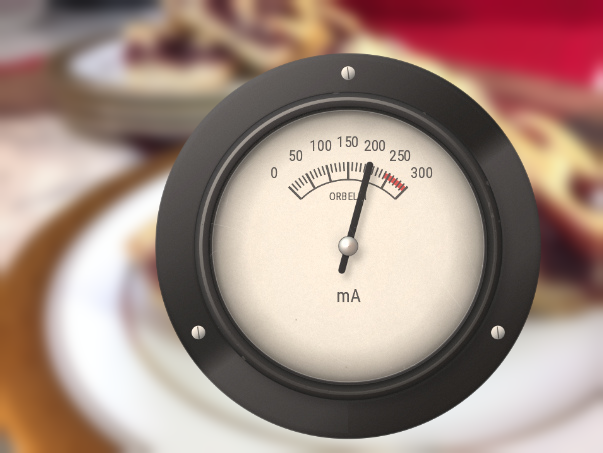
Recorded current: 200
